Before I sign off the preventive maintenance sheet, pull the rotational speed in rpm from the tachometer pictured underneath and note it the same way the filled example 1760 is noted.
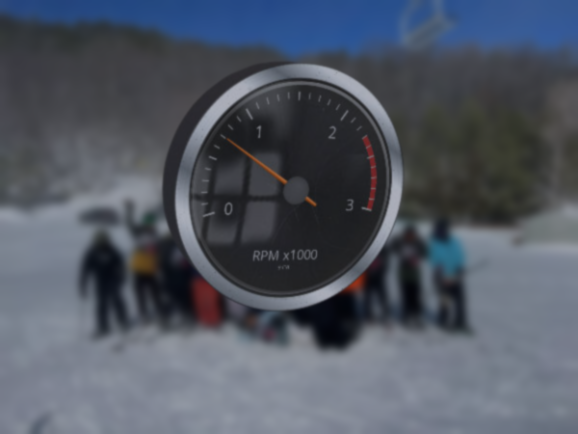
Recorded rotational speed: 700
